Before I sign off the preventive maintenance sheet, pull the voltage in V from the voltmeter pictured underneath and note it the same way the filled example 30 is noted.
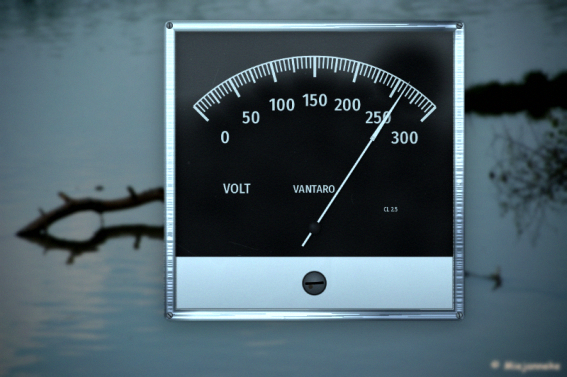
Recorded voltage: 260
